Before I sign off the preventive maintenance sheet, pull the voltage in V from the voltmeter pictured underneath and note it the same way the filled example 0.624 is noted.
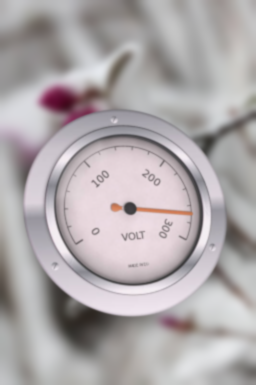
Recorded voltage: 270
